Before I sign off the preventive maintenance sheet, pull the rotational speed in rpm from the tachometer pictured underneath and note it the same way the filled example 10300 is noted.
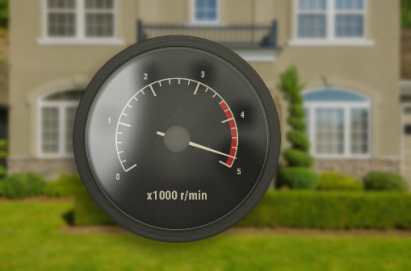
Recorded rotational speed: 4800
